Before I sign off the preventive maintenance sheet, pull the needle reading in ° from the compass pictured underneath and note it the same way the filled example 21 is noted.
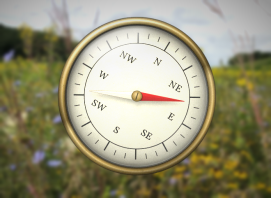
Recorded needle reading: 65
